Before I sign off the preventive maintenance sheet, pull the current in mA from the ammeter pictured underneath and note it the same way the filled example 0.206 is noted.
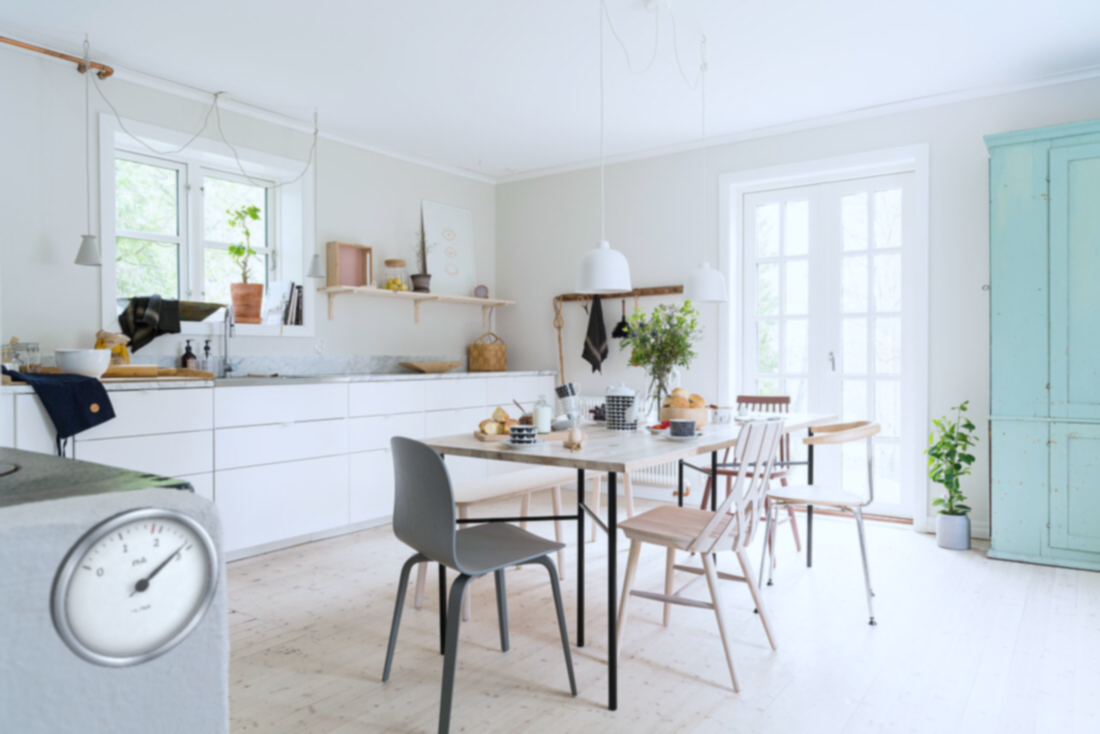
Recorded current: 2.8
